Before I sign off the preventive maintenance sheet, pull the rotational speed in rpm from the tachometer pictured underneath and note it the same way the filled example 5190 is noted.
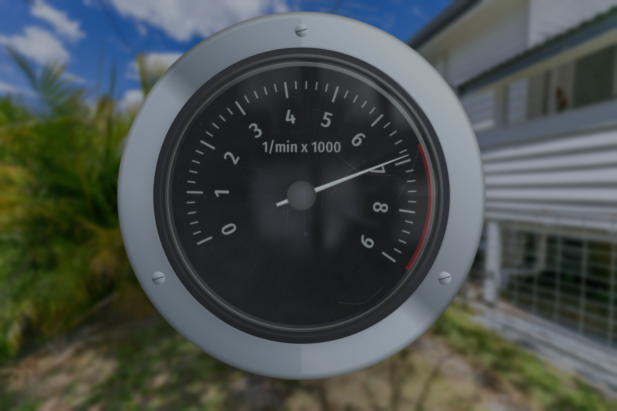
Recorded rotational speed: 6900
